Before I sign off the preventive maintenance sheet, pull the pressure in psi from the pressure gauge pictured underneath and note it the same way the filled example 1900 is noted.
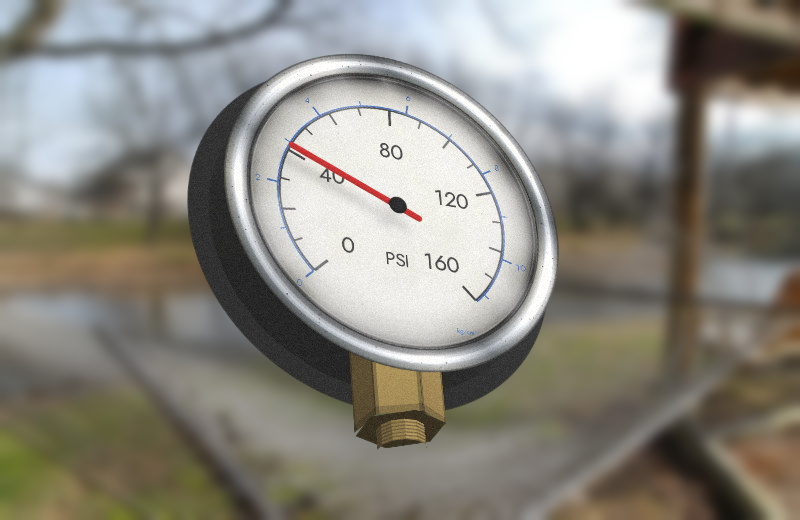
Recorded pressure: 40
